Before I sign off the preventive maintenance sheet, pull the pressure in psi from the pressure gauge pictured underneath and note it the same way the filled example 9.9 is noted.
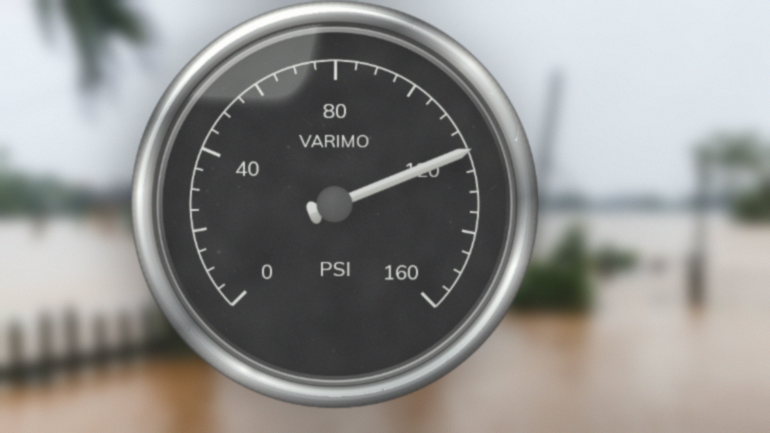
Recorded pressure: 120
